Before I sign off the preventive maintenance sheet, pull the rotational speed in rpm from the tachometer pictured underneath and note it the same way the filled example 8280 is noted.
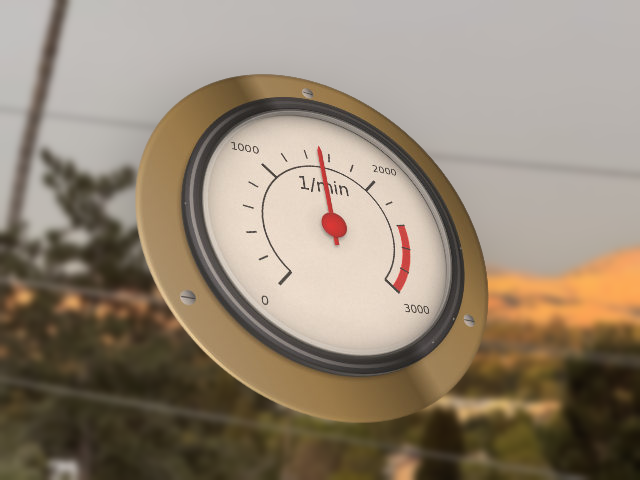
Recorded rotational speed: 1500
